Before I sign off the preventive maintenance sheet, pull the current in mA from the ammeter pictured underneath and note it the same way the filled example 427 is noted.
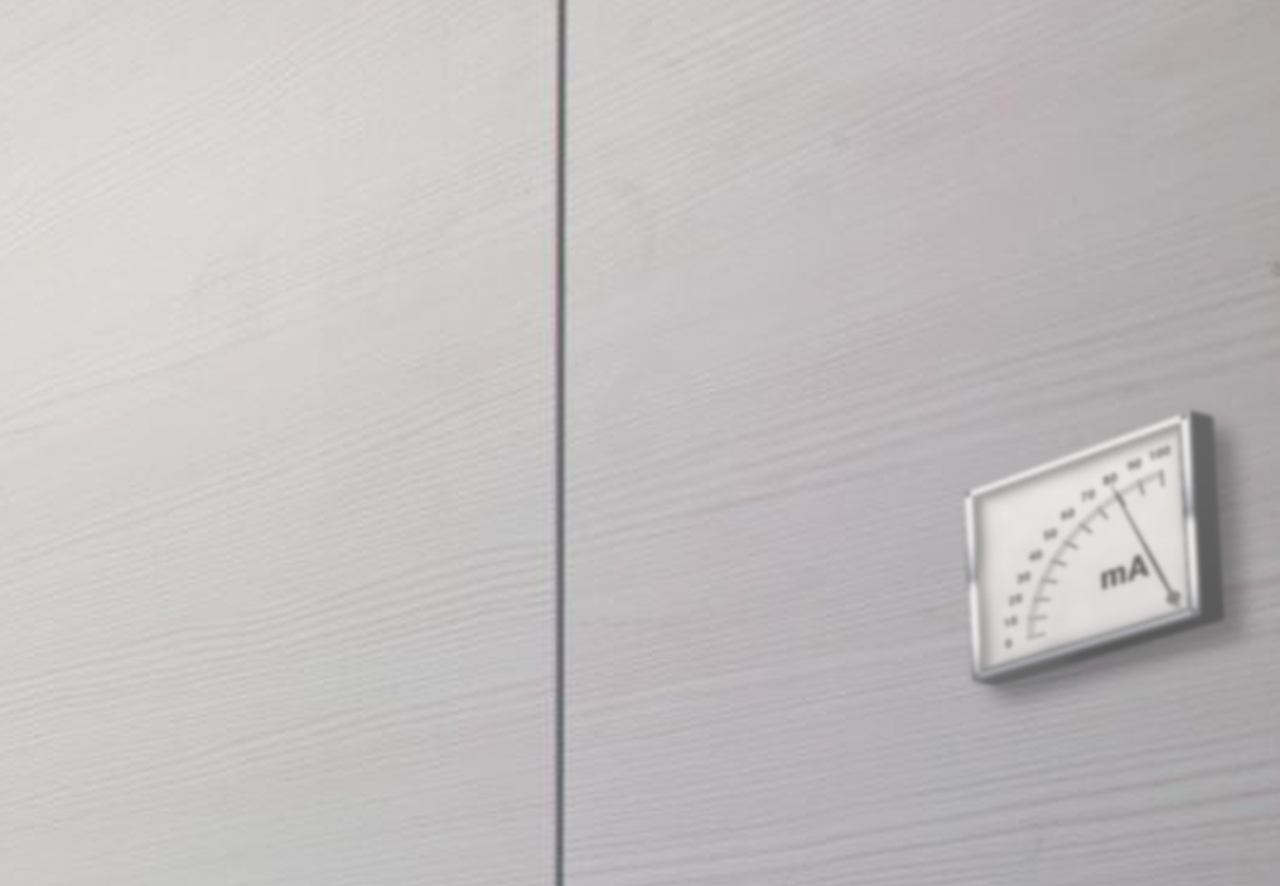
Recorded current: 80
